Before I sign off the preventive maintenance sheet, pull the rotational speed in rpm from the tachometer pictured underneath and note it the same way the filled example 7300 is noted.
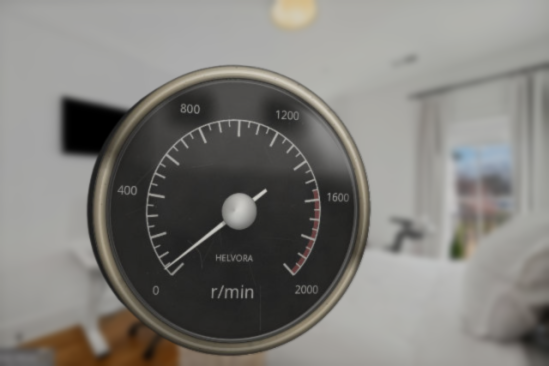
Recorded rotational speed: 50
